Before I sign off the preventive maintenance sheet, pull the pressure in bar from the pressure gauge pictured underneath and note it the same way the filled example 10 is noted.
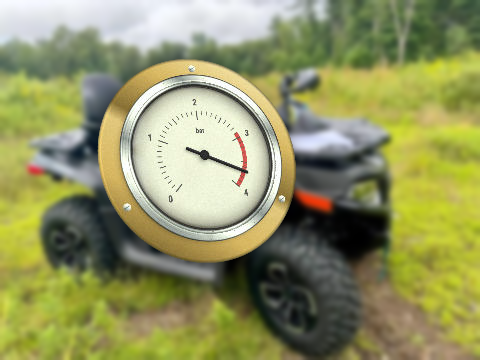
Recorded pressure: 3.7
